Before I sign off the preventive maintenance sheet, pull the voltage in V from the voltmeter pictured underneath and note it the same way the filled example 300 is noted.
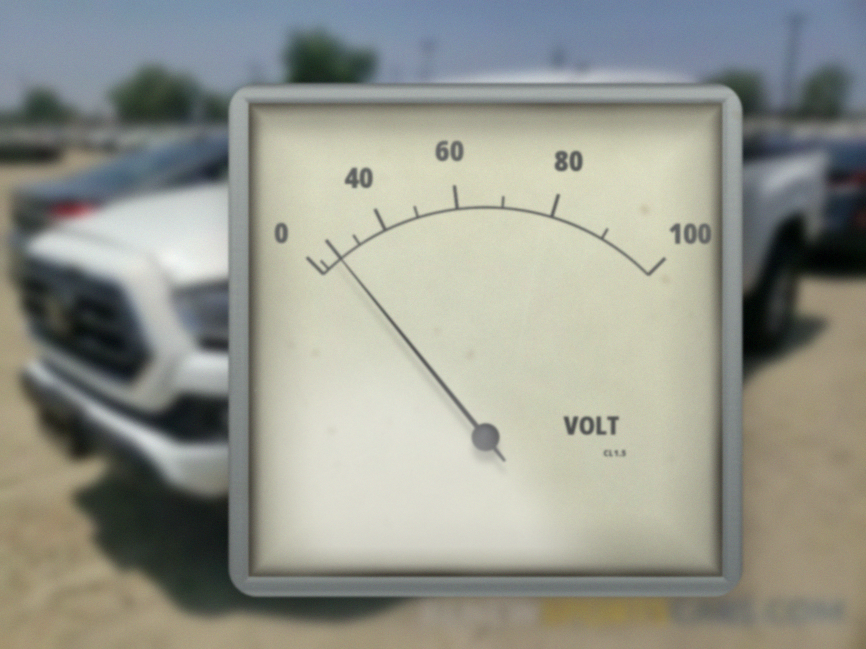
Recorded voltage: 20
